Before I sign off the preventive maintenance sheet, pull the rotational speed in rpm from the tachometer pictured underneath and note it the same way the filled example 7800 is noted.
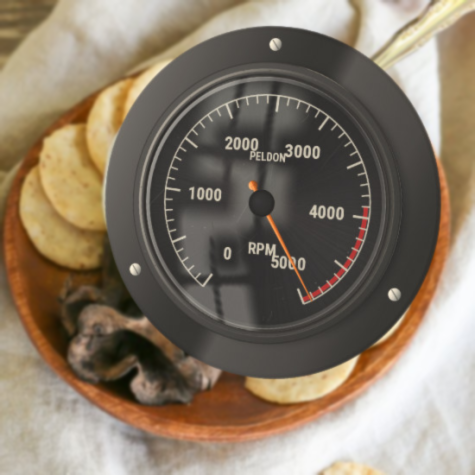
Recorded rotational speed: 4900
